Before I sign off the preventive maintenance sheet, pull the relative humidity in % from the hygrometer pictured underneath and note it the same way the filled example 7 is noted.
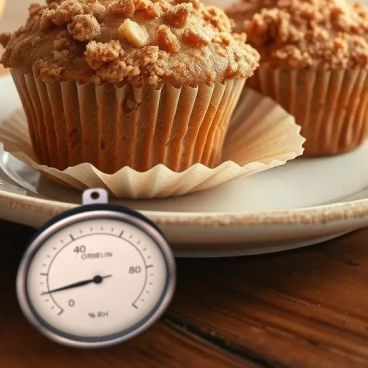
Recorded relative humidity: 12
